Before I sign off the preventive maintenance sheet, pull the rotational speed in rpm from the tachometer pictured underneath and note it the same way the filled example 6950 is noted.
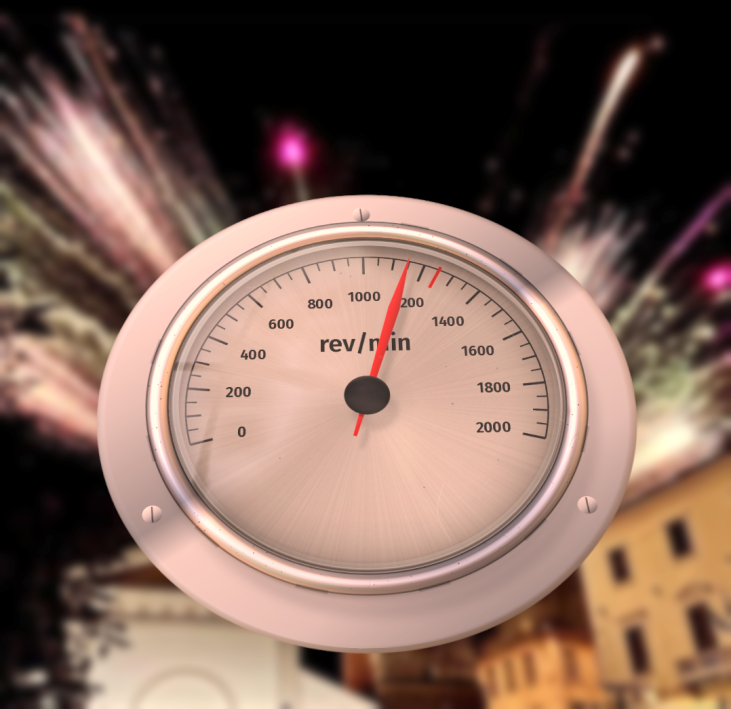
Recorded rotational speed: 1150
